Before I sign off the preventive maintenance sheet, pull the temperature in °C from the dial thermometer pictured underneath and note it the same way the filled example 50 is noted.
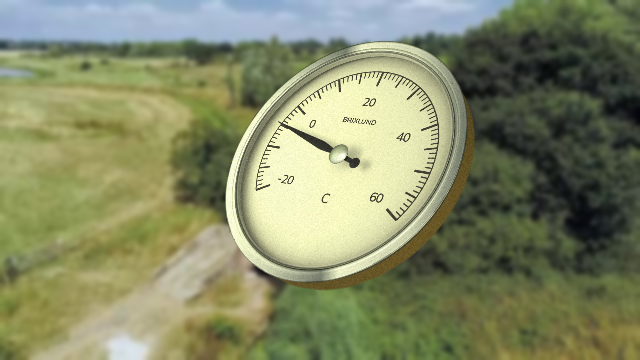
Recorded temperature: -5
